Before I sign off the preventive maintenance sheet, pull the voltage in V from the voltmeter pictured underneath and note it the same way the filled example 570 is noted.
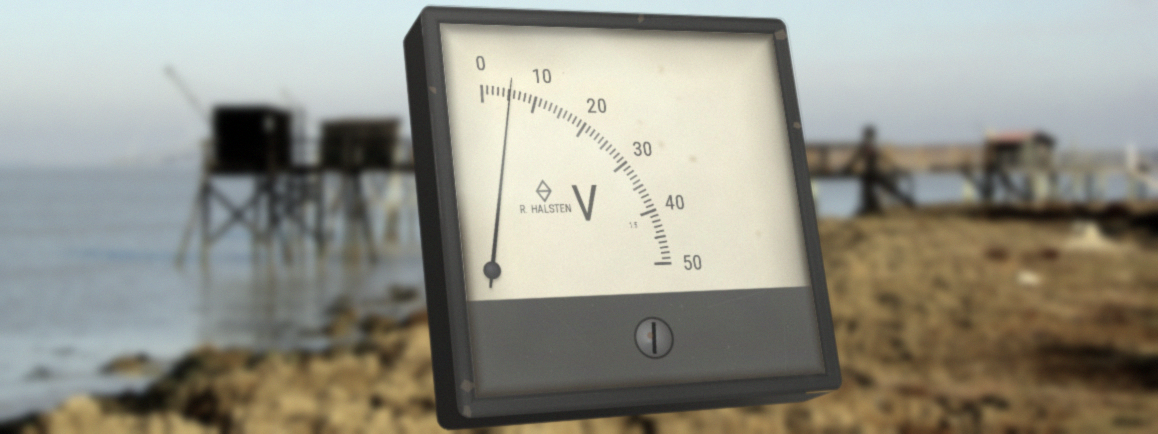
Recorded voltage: 5
